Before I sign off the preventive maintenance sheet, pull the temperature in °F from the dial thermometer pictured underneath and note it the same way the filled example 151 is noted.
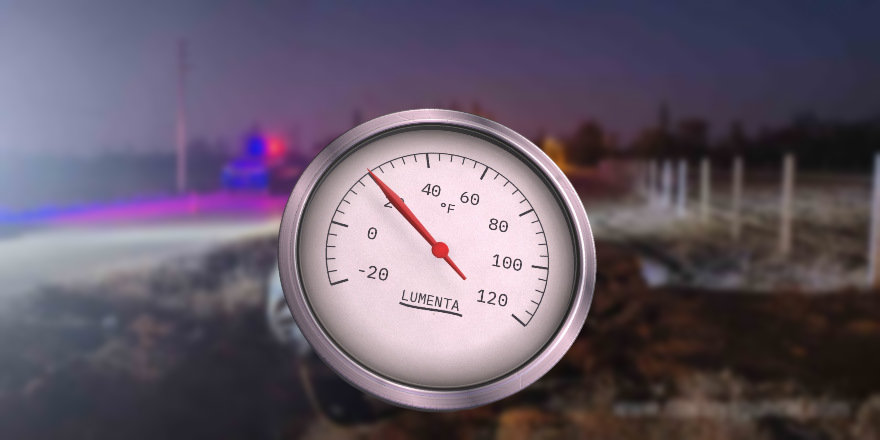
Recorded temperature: 20
